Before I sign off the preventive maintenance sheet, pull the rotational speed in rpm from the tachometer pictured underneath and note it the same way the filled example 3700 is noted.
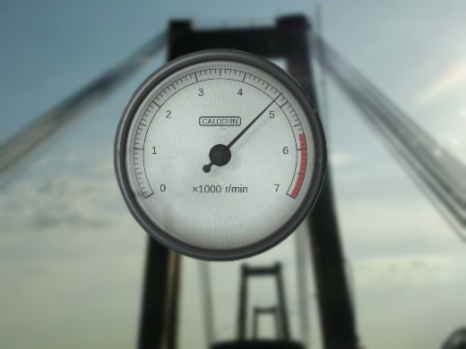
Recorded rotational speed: 4800
